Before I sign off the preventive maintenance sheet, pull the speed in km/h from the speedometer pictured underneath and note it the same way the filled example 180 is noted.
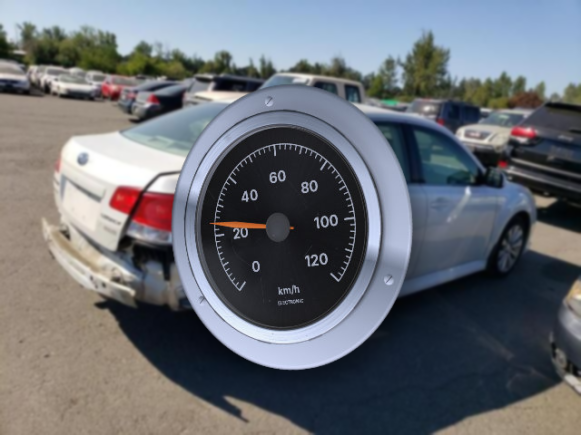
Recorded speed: 24
